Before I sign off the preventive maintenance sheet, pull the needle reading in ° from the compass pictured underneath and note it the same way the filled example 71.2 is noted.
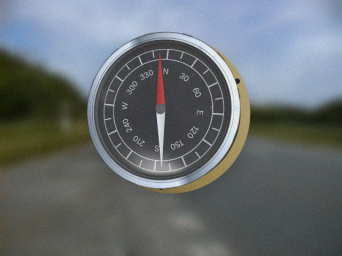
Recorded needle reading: 352.5
